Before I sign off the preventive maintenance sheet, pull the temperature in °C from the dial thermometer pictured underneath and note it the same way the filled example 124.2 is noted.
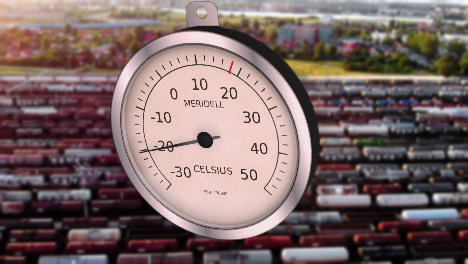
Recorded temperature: -20
